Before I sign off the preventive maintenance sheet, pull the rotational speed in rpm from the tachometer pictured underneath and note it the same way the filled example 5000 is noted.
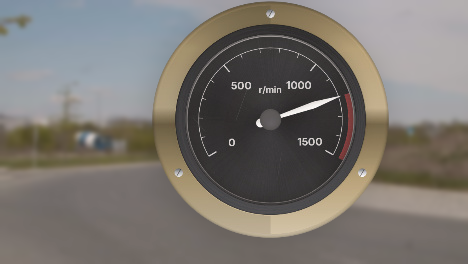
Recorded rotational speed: 1200
